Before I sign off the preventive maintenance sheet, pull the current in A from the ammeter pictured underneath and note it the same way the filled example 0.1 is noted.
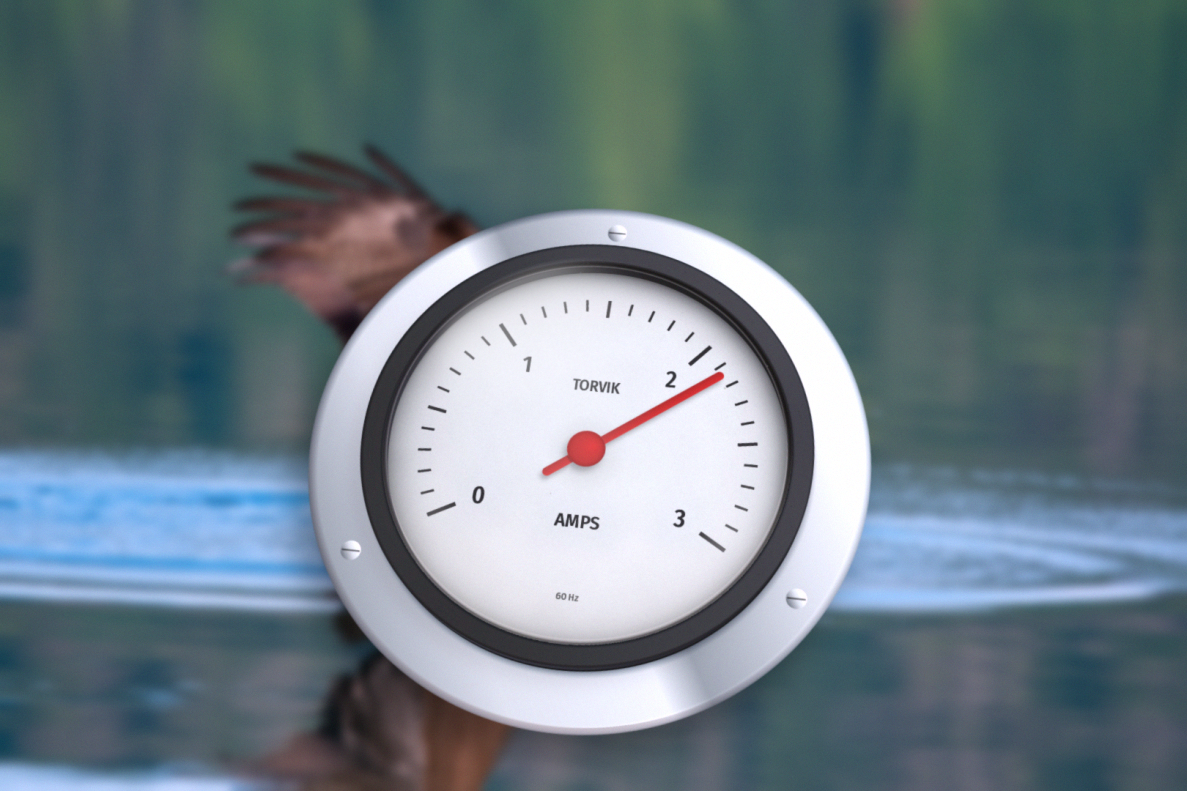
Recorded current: 2.15
